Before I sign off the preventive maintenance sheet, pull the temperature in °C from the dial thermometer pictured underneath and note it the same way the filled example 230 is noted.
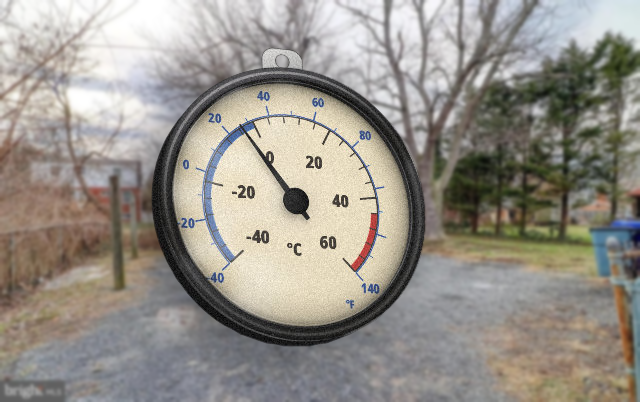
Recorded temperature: -4
